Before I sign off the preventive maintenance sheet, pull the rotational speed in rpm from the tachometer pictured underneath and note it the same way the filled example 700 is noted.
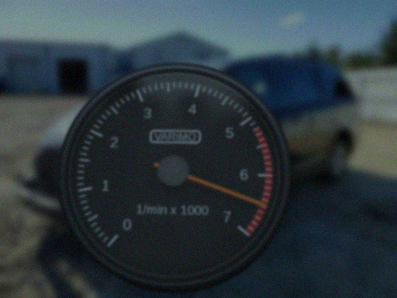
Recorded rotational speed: 6500
